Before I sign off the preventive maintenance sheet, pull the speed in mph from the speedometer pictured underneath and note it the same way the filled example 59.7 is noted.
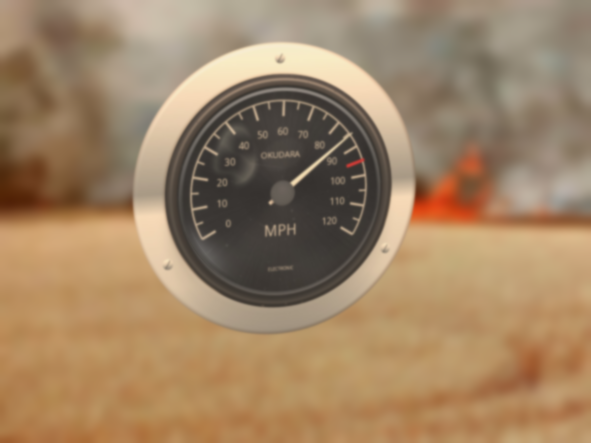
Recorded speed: 85
